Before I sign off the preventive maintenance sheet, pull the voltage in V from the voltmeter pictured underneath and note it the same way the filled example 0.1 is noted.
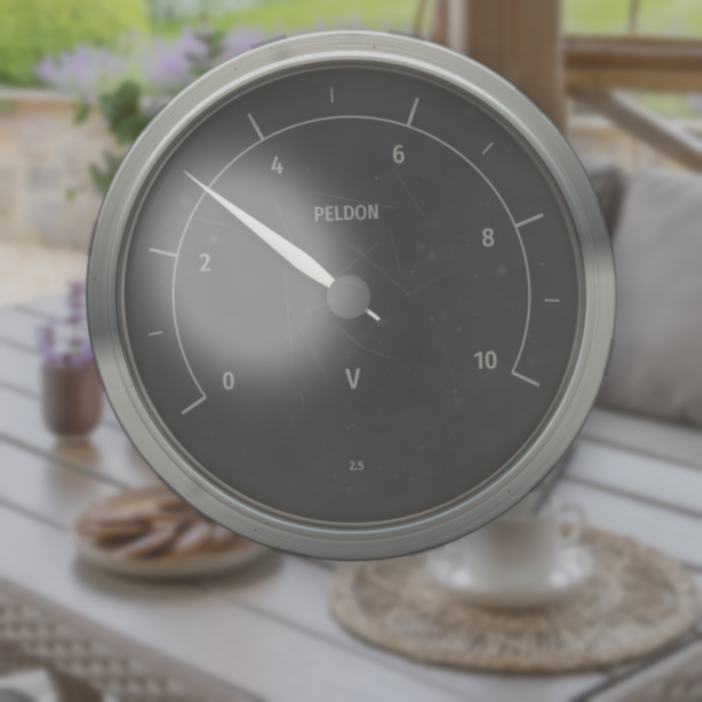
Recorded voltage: 3
